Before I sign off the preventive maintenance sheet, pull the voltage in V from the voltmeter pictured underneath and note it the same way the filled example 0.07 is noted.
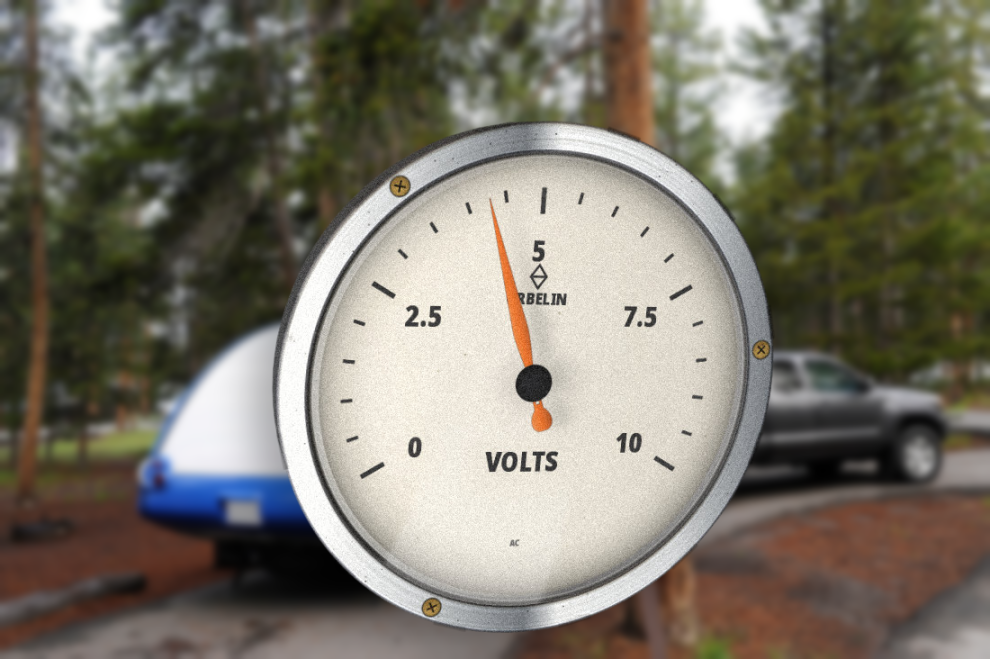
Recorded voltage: 4.25
